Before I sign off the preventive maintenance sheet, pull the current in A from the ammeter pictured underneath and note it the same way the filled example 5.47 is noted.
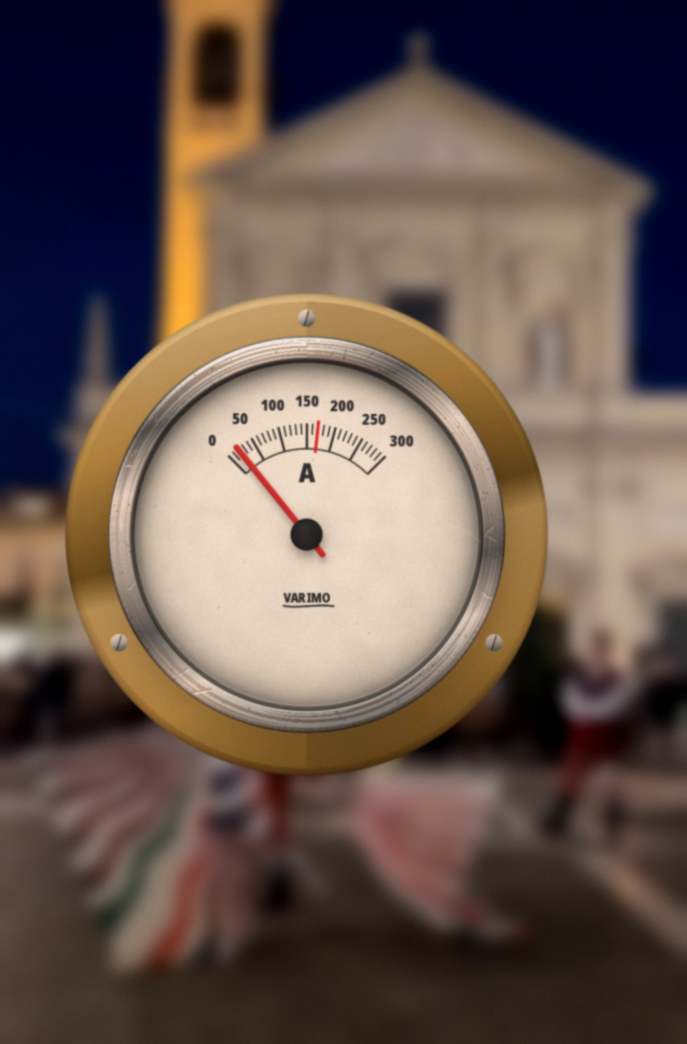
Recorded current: 20
